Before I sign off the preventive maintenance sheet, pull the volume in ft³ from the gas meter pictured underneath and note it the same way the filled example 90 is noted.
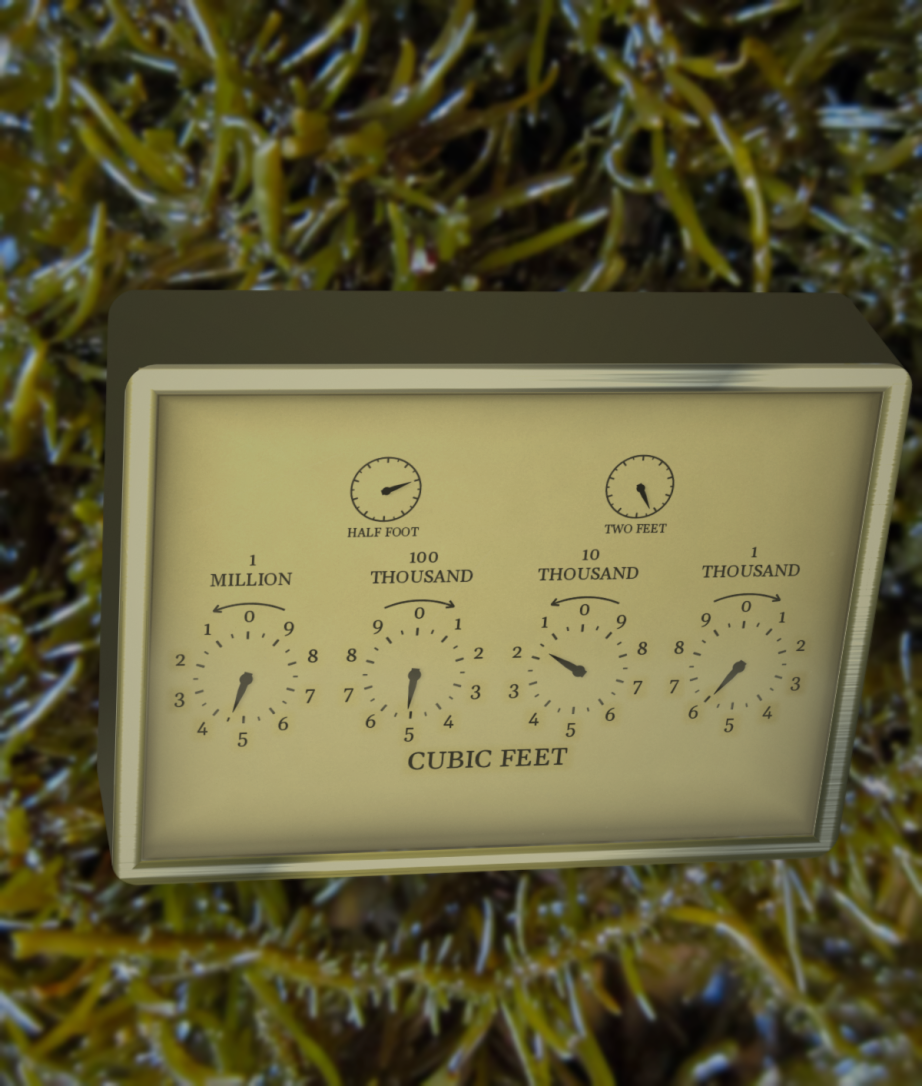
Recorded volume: 451600
